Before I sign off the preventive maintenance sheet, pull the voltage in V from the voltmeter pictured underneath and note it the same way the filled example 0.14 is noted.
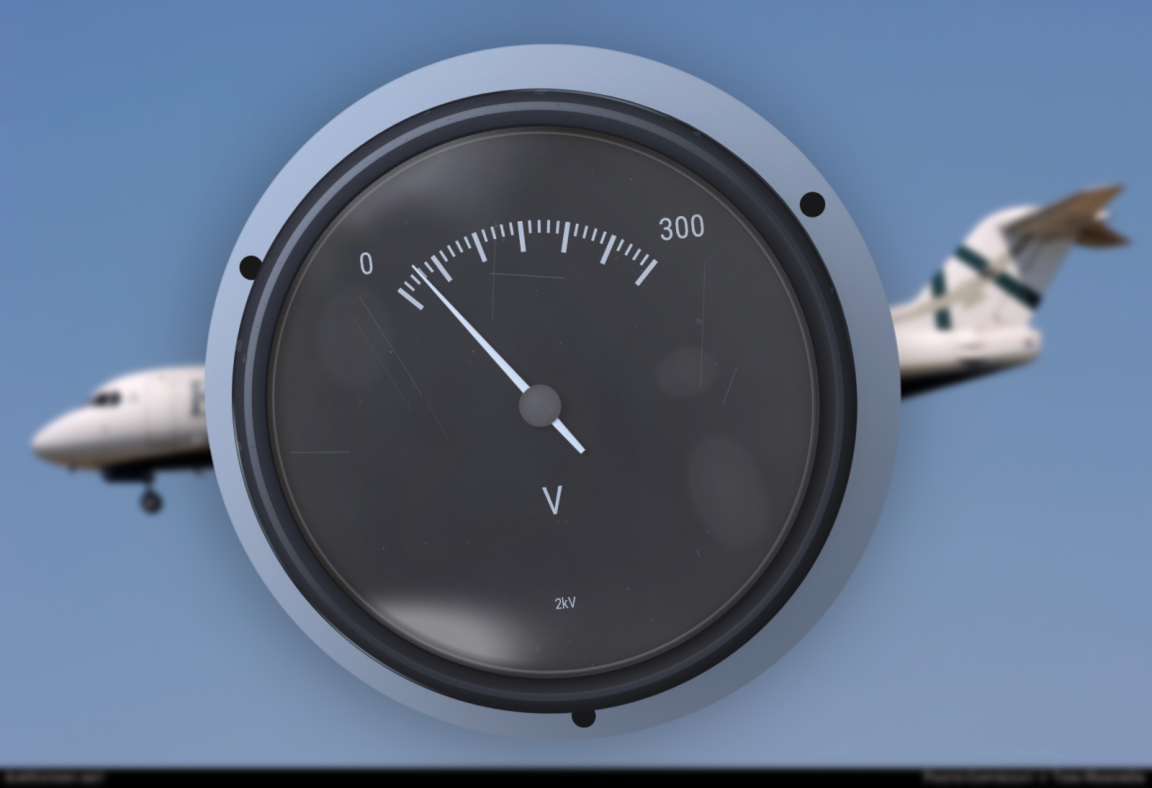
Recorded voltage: 30
